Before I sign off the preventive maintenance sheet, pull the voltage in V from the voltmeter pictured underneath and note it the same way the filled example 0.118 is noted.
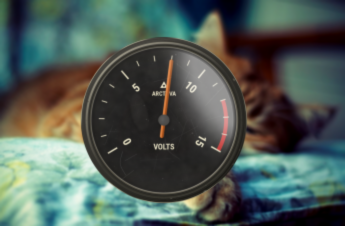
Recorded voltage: 8
